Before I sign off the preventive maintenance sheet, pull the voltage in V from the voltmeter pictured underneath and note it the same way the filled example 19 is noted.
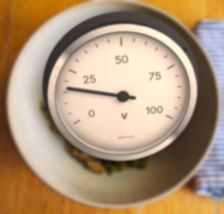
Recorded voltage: 17.5
